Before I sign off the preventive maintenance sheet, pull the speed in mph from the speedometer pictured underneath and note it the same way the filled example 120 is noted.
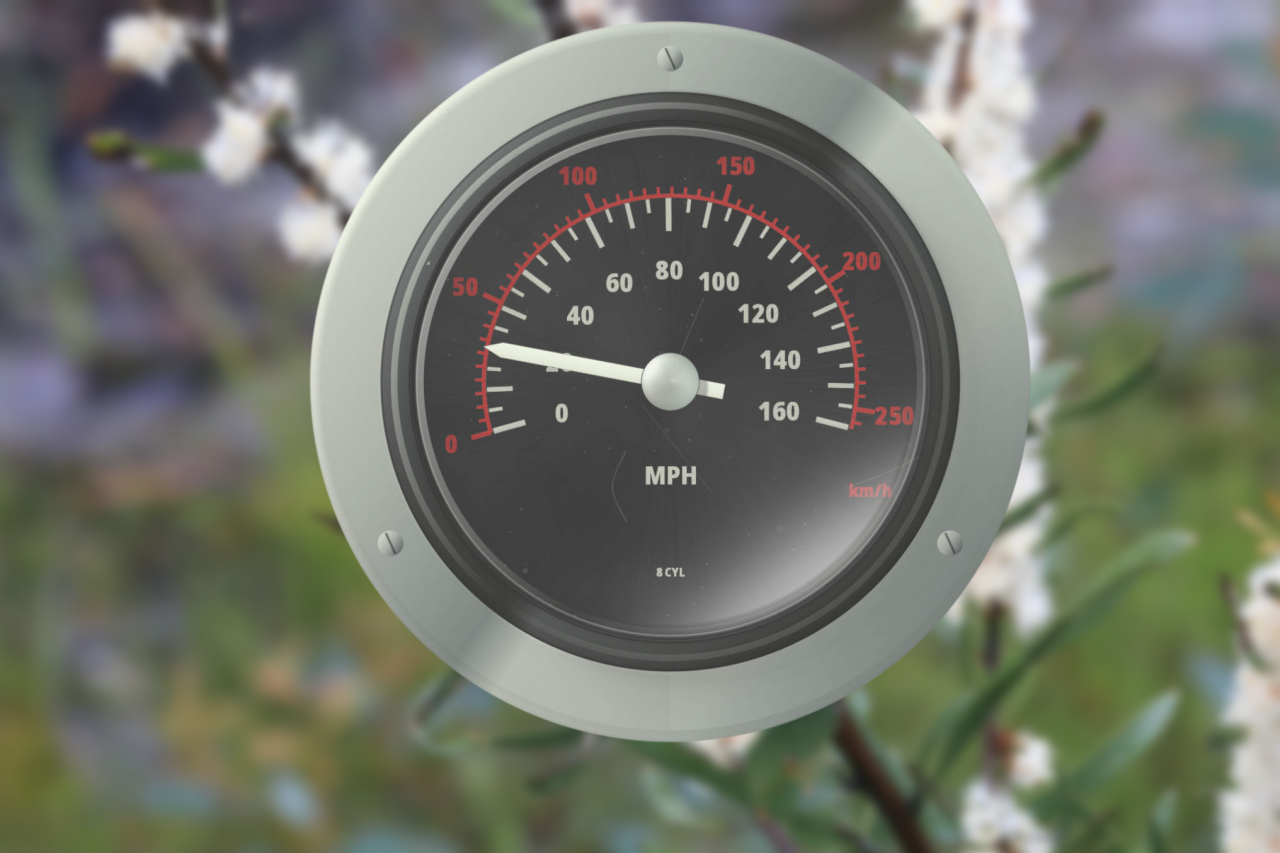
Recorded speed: 20
